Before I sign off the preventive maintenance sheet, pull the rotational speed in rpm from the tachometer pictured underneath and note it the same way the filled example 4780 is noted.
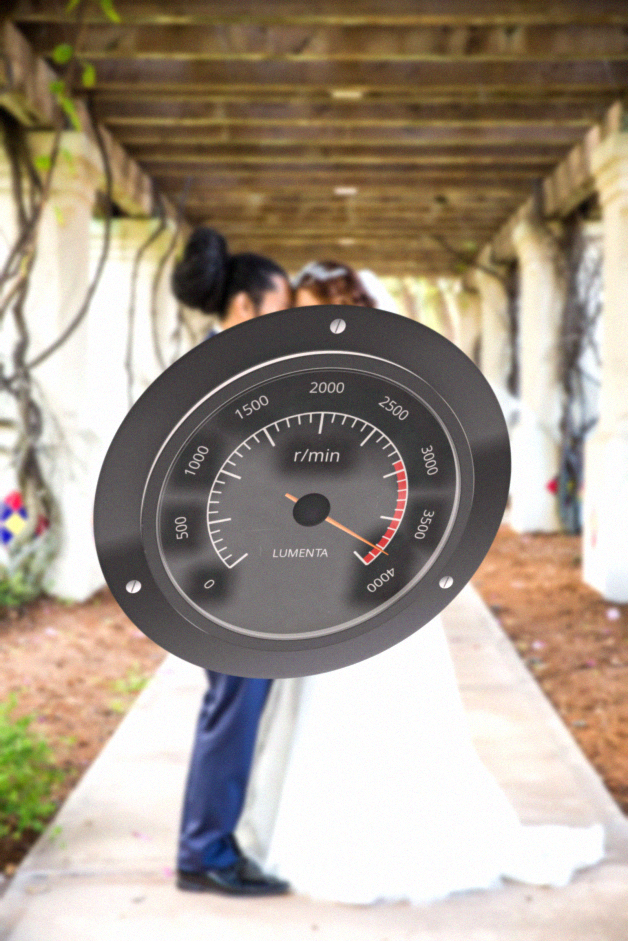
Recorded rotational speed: 3800
